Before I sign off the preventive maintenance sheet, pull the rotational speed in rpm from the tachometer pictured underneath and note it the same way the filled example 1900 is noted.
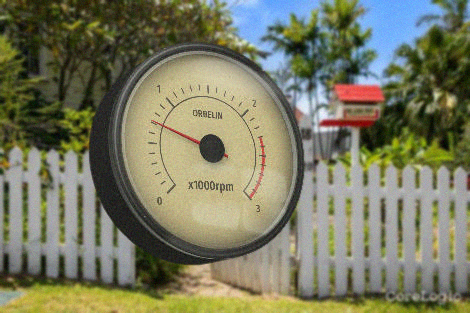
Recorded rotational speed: 700
